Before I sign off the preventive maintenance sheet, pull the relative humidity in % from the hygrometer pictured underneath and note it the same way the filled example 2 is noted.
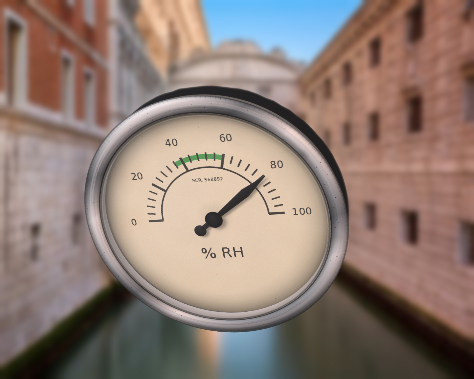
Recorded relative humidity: 80
